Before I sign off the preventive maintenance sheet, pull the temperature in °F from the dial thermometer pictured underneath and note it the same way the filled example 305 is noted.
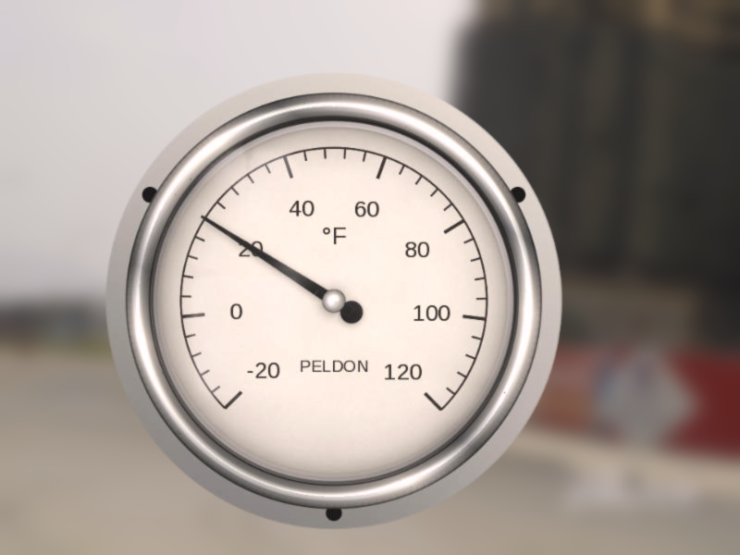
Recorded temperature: 20
